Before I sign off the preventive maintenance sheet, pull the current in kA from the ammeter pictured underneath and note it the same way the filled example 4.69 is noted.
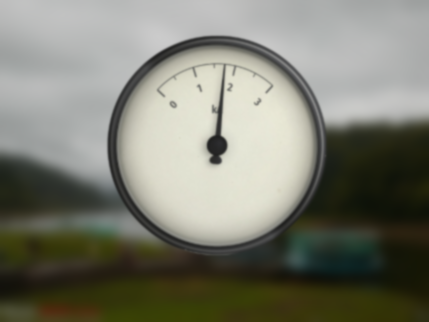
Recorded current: 1.75
